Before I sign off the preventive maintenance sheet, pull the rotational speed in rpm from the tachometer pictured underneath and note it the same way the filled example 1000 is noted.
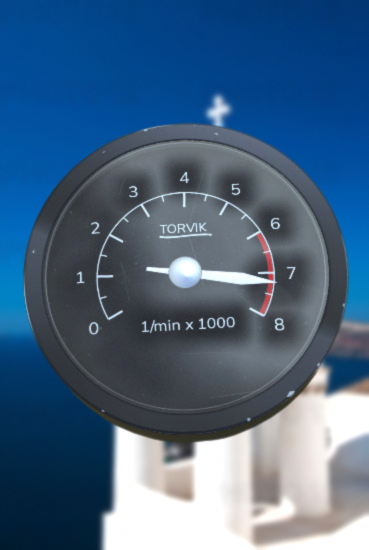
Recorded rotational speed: 7250
